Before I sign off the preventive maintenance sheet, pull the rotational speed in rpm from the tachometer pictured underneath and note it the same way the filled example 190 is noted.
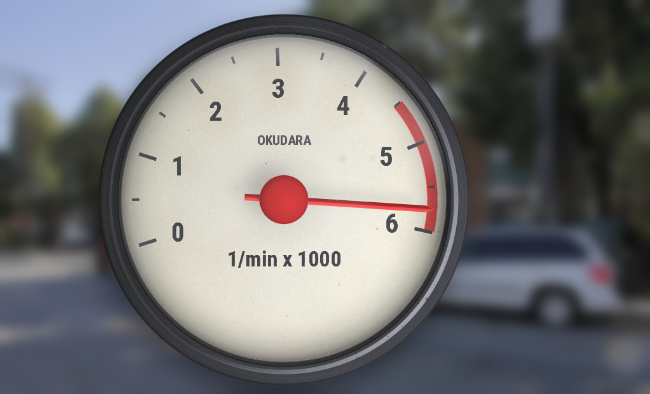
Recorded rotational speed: 5750
